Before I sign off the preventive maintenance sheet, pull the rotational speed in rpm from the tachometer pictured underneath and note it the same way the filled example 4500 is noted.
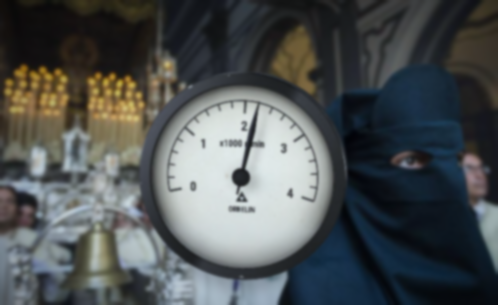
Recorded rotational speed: 2200
